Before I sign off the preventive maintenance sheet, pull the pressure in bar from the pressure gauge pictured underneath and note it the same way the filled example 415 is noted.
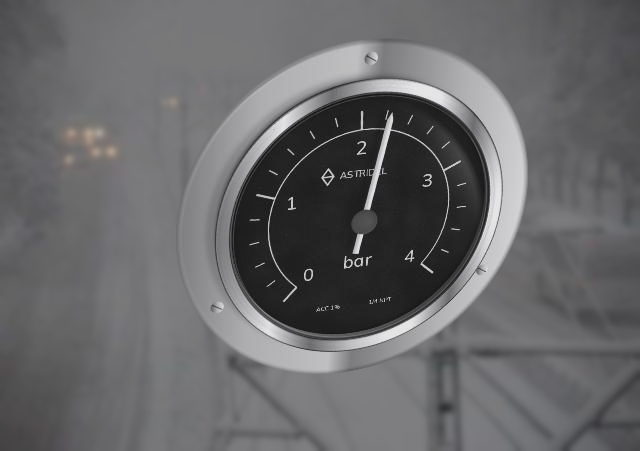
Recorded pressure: 2.2
